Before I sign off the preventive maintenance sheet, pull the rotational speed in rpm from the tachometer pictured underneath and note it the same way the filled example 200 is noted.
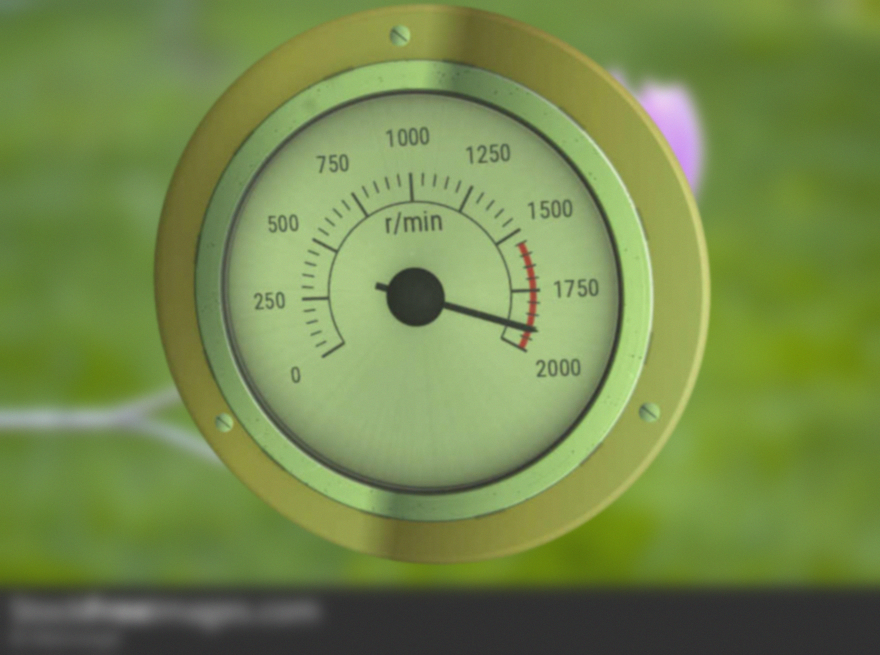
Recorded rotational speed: 1900
